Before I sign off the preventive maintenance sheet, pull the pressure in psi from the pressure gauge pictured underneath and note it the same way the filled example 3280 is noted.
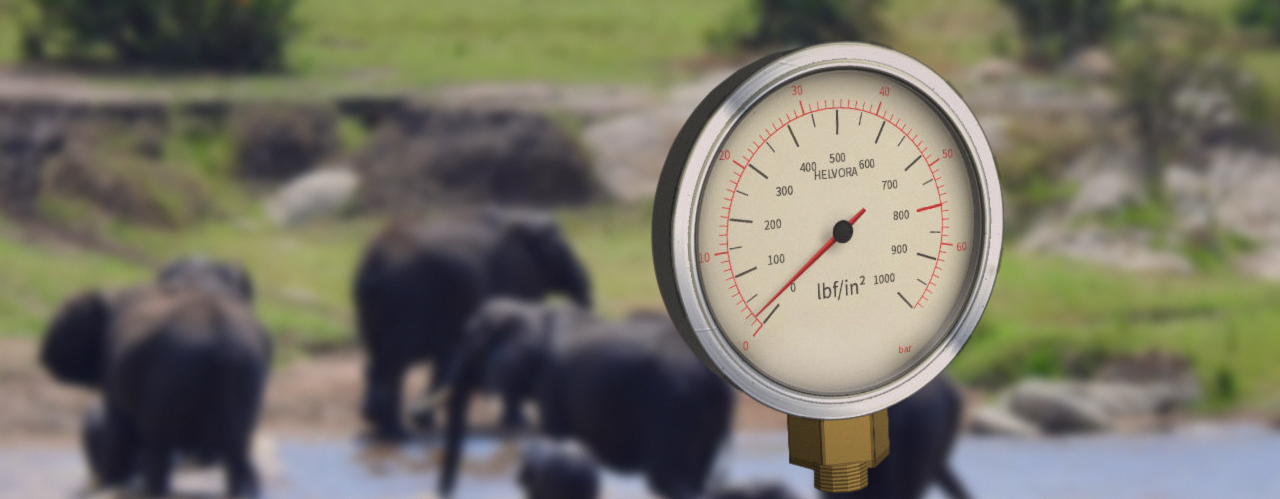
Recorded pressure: 25
